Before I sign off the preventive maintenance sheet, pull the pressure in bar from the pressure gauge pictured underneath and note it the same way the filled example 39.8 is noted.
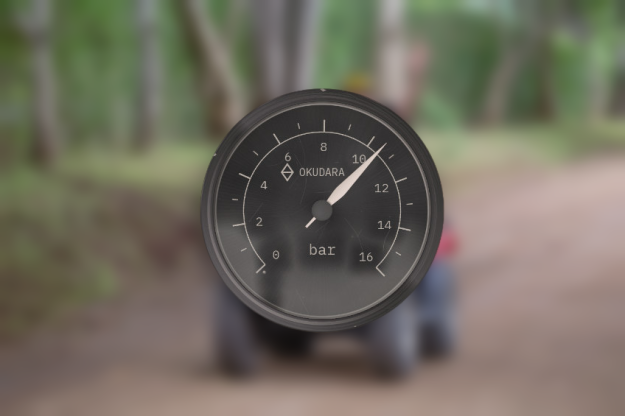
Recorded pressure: 10.5
